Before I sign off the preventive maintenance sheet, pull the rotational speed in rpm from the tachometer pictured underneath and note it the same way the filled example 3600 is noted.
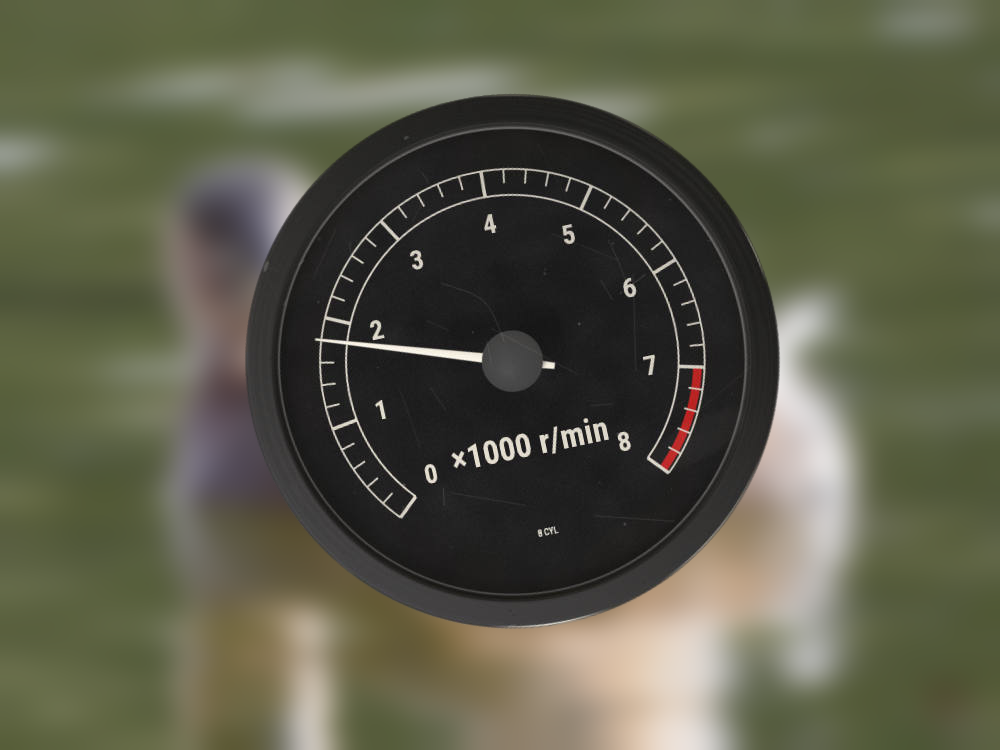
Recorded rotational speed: 1800
